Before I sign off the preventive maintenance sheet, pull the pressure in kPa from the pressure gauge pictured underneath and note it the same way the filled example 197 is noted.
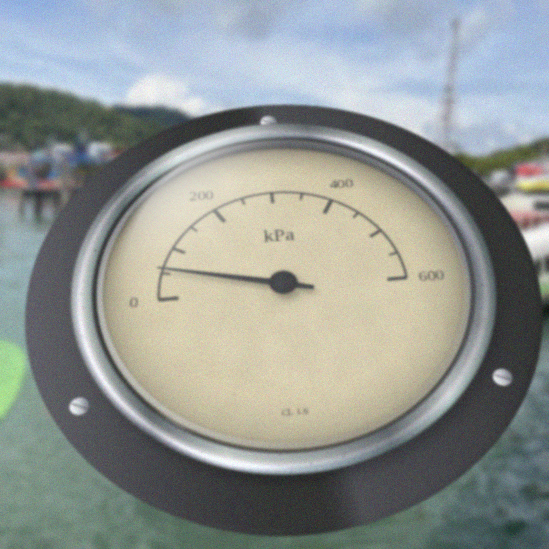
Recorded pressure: 50
